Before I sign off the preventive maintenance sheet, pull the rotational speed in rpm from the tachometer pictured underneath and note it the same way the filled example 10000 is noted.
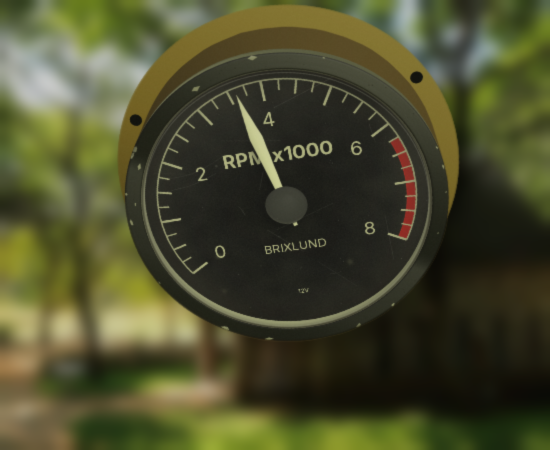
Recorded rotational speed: 3625
